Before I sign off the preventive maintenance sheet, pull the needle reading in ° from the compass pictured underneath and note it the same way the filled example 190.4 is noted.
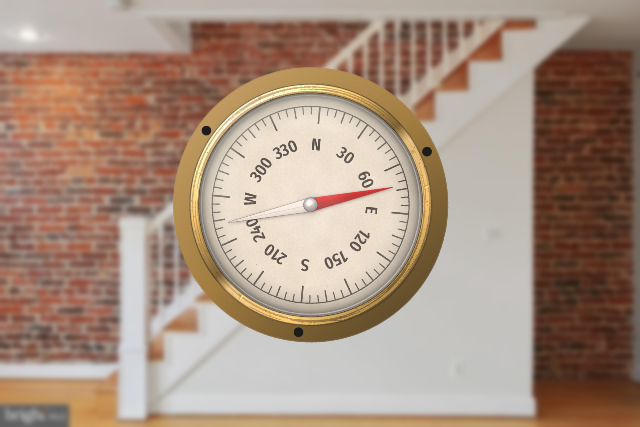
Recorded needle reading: 72.5
